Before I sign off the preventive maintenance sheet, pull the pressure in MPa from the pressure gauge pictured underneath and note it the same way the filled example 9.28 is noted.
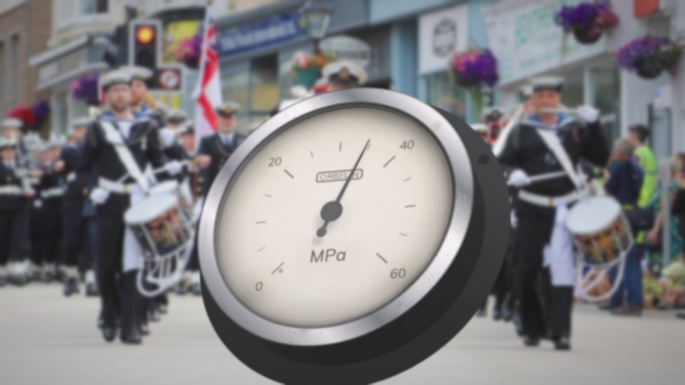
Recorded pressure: 35
